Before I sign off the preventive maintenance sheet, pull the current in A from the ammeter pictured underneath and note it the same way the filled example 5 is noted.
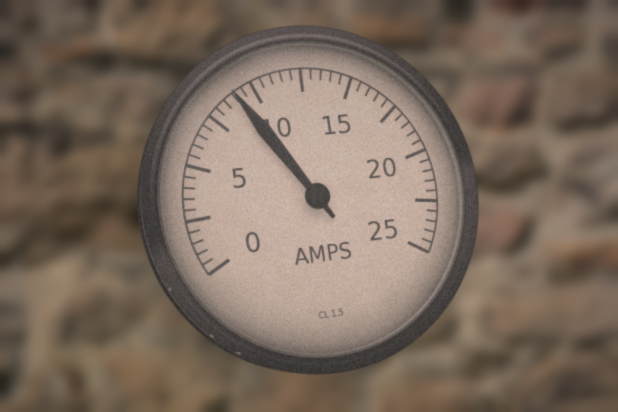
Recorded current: 9
